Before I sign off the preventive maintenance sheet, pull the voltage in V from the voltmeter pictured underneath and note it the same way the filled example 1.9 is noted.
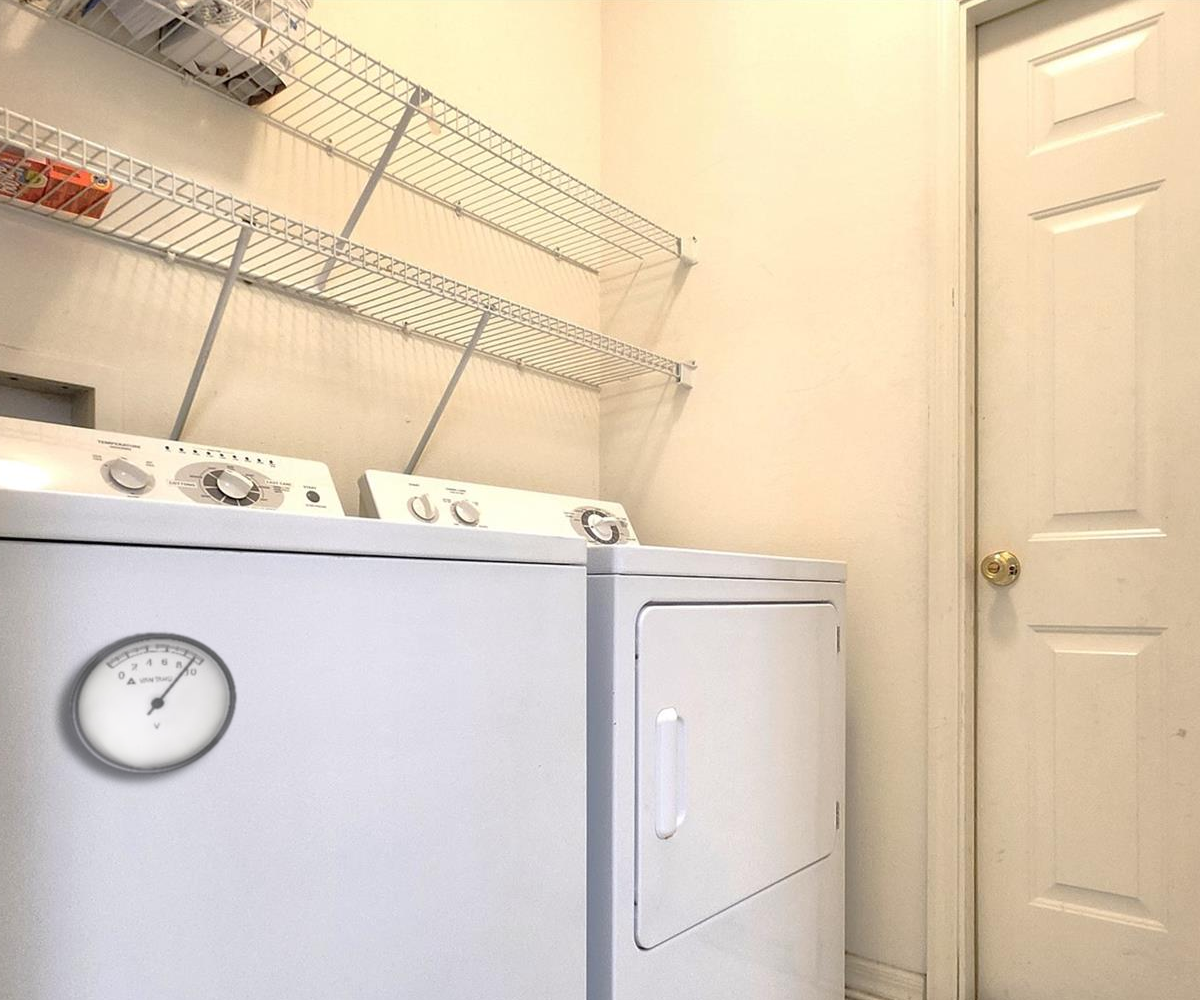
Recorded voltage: 9
